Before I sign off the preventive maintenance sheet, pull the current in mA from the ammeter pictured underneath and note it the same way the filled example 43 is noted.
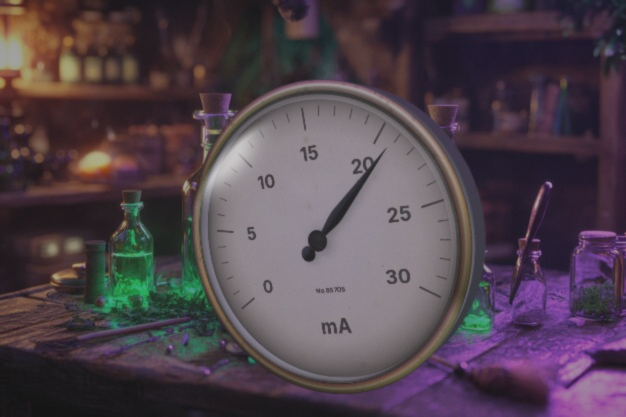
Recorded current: 21
